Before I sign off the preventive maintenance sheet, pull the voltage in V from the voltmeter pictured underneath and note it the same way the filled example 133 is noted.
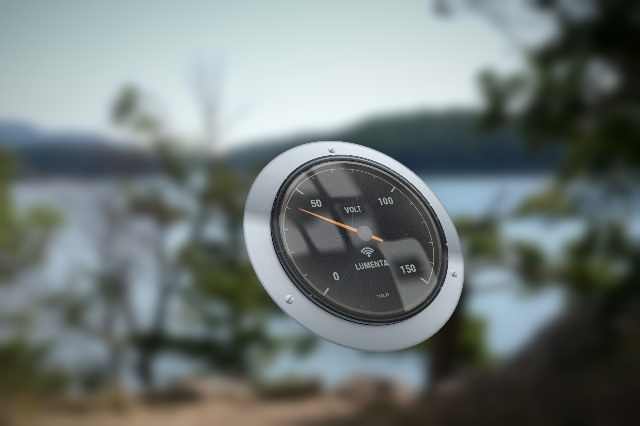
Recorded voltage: 40
